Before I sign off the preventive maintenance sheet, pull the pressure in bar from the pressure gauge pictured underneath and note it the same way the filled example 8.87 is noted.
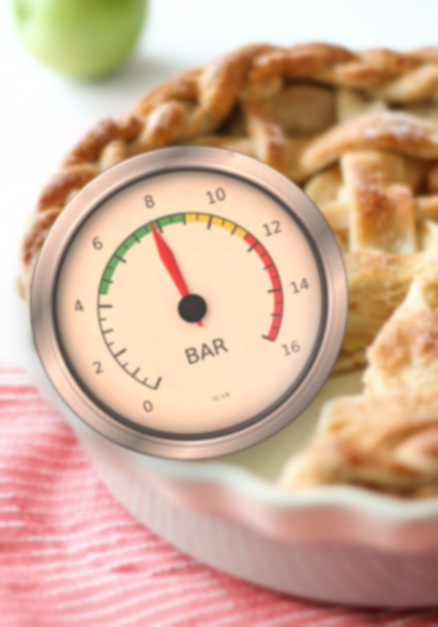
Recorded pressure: 7.75
